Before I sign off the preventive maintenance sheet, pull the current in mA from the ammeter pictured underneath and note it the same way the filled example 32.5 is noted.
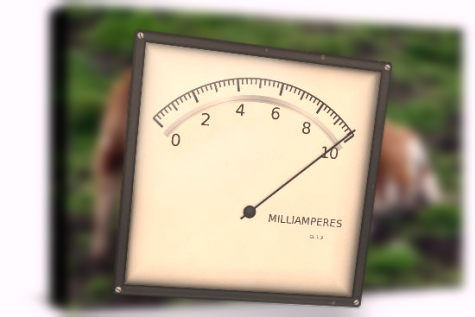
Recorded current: 9.8
